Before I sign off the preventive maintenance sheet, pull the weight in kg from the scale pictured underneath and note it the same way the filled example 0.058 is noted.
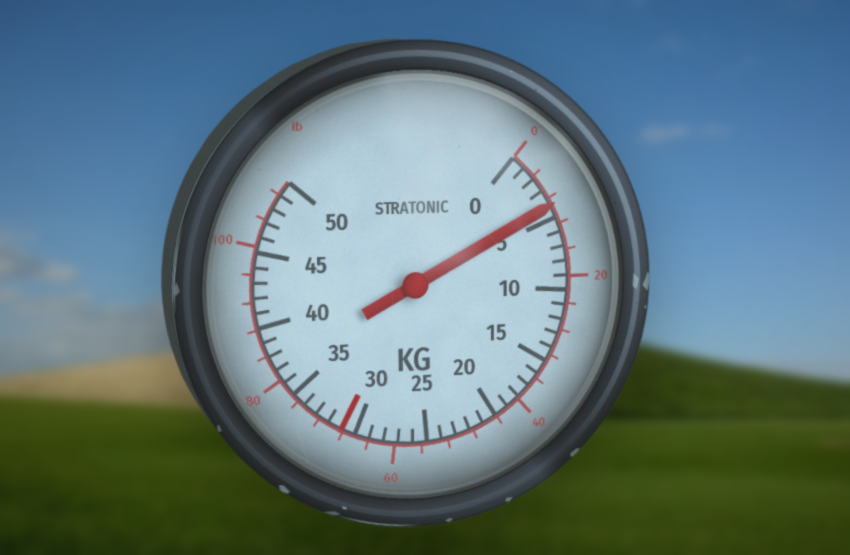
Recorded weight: 4
